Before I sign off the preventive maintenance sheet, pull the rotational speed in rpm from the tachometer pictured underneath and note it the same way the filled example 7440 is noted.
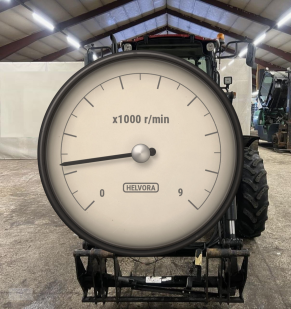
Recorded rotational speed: 1250
